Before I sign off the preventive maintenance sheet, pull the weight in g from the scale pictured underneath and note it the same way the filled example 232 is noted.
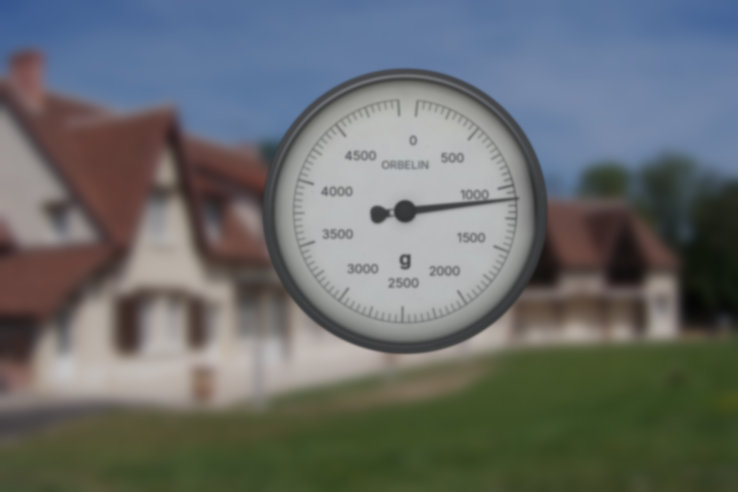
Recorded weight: 1100
